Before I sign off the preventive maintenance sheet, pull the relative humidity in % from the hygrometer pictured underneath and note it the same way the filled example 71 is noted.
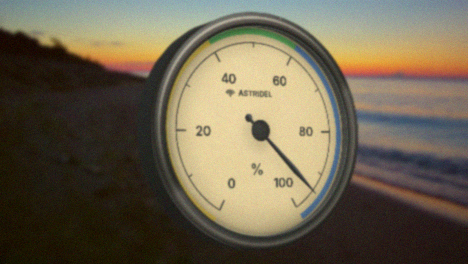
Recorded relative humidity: 95
